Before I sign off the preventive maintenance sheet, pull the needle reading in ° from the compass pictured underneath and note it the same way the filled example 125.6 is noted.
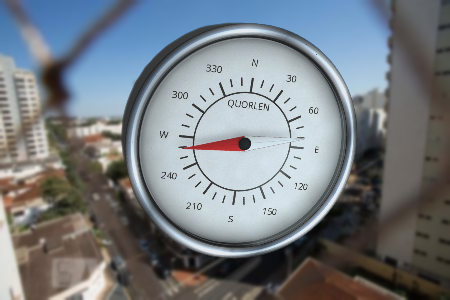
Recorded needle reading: 260
